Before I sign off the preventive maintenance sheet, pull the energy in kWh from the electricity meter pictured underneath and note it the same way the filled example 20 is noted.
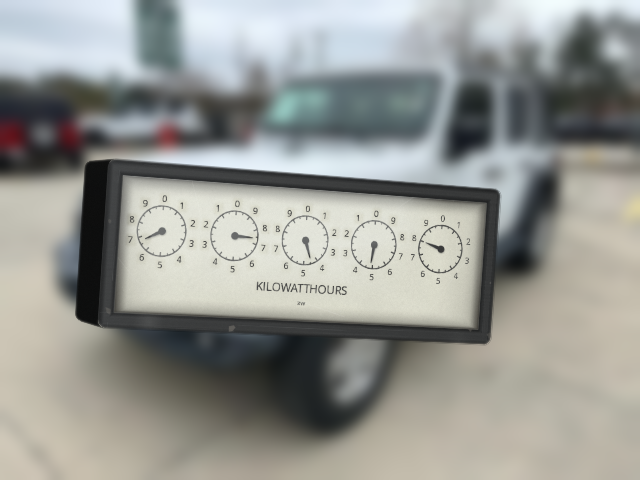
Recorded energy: 67448
